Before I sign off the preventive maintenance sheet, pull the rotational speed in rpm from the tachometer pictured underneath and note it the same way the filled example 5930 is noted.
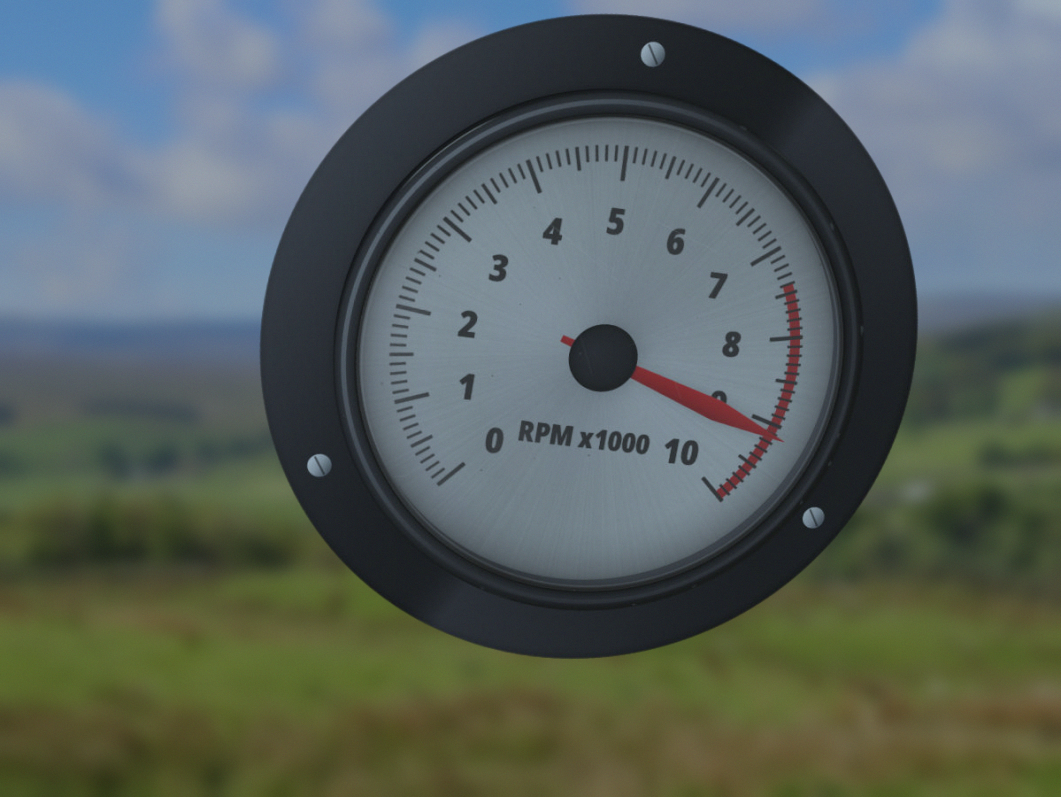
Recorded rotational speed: 9100
